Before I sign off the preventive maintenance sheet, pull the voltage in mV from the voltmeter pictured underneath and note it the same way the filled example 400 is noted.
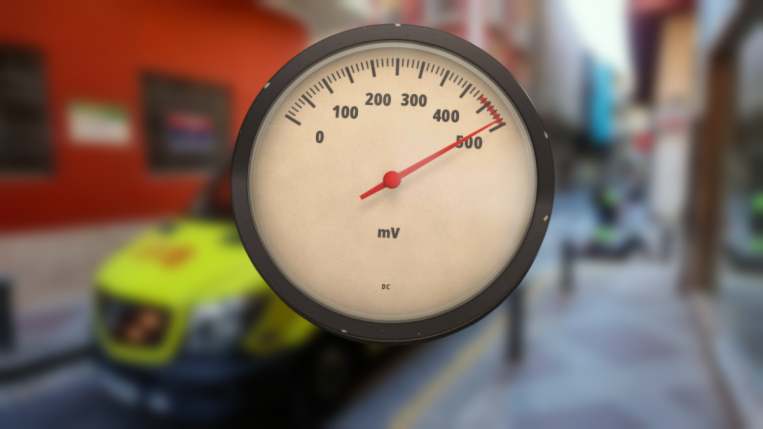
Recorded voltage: 490
